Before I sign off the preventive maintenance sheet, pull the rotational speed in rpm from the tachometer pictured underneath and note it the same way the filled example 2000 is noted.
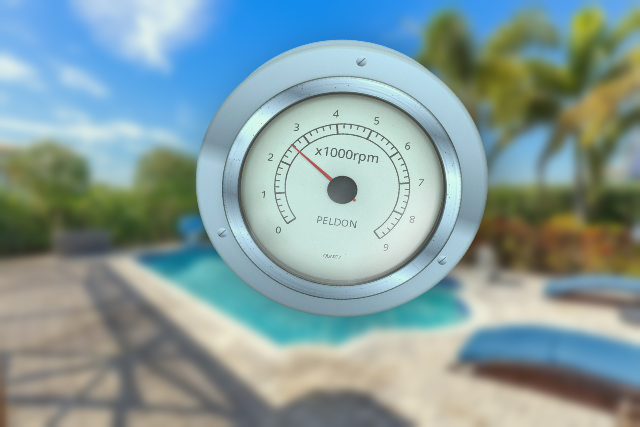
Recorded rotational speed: 2600
